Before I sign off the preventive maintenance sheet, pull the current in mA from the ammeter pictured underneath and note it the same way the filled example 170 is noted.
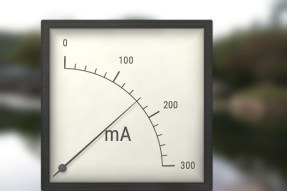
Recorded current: 160
